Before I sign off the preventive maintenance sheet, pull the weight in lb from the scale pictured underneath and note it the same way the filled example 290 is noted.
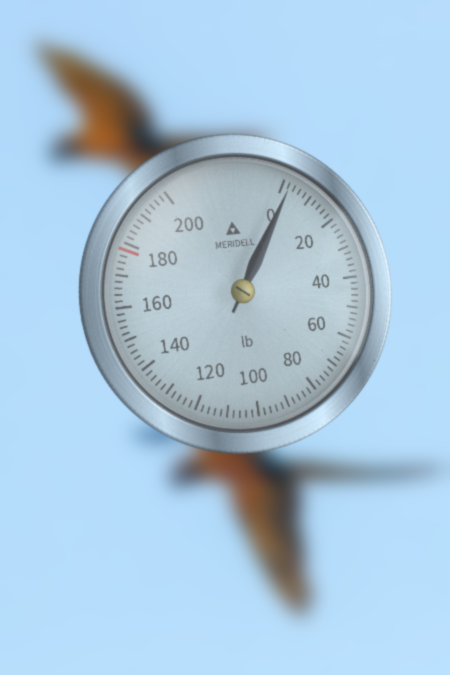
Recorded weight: 2
